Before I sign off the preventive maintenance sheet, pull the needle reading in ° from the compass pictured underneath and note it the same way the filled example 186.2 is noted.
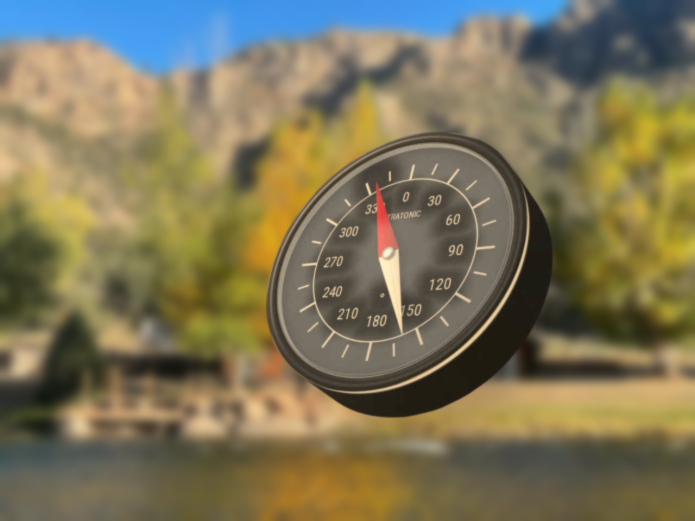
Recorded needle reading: 337.5
